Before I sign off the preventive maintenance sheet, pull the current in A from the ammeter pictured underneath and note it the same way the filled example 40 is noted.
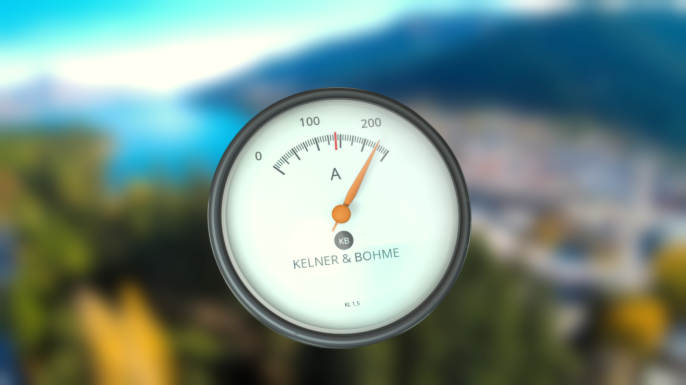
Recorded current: 225
